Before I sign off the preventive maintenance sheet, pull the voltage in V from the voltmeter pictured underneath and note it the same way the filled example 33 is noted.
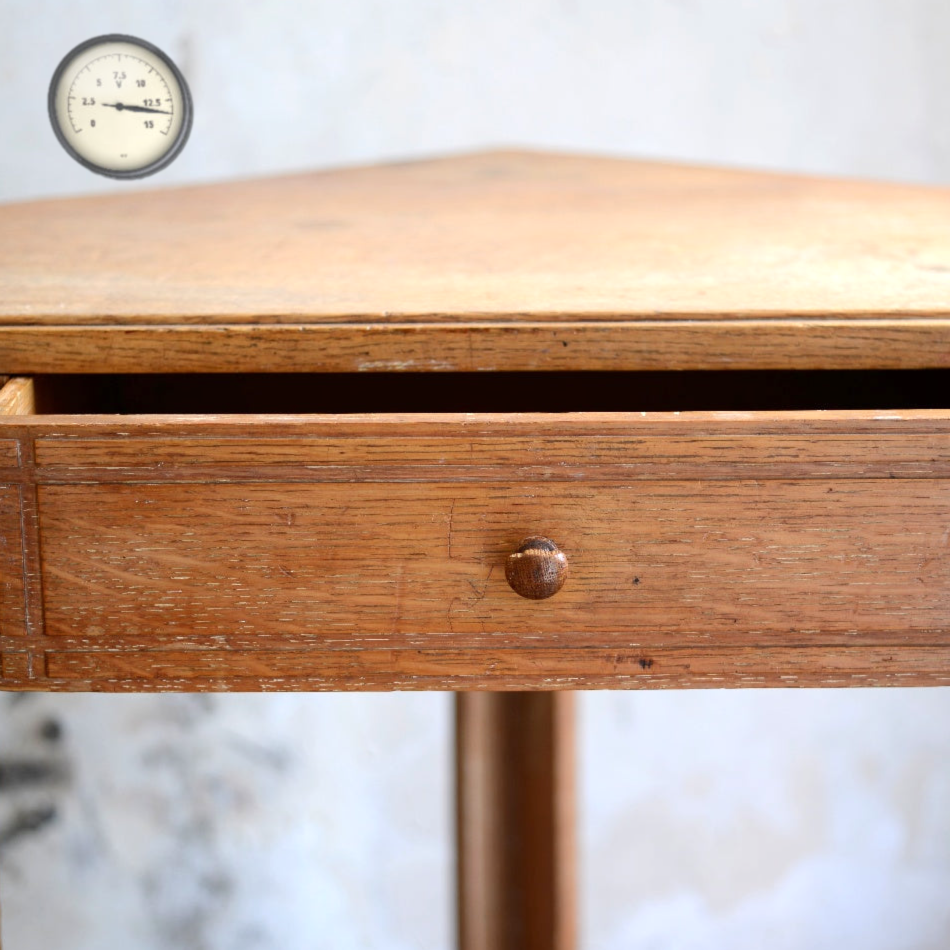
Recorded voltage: 13.5
